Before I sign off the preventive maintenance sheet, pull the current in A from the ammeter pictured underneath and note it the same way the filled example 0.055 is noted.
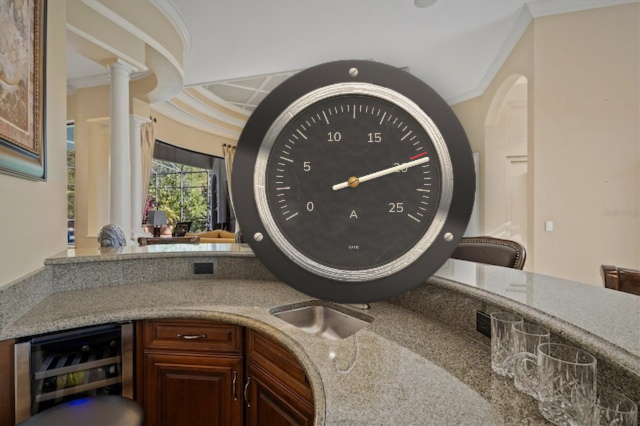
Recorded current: 20
